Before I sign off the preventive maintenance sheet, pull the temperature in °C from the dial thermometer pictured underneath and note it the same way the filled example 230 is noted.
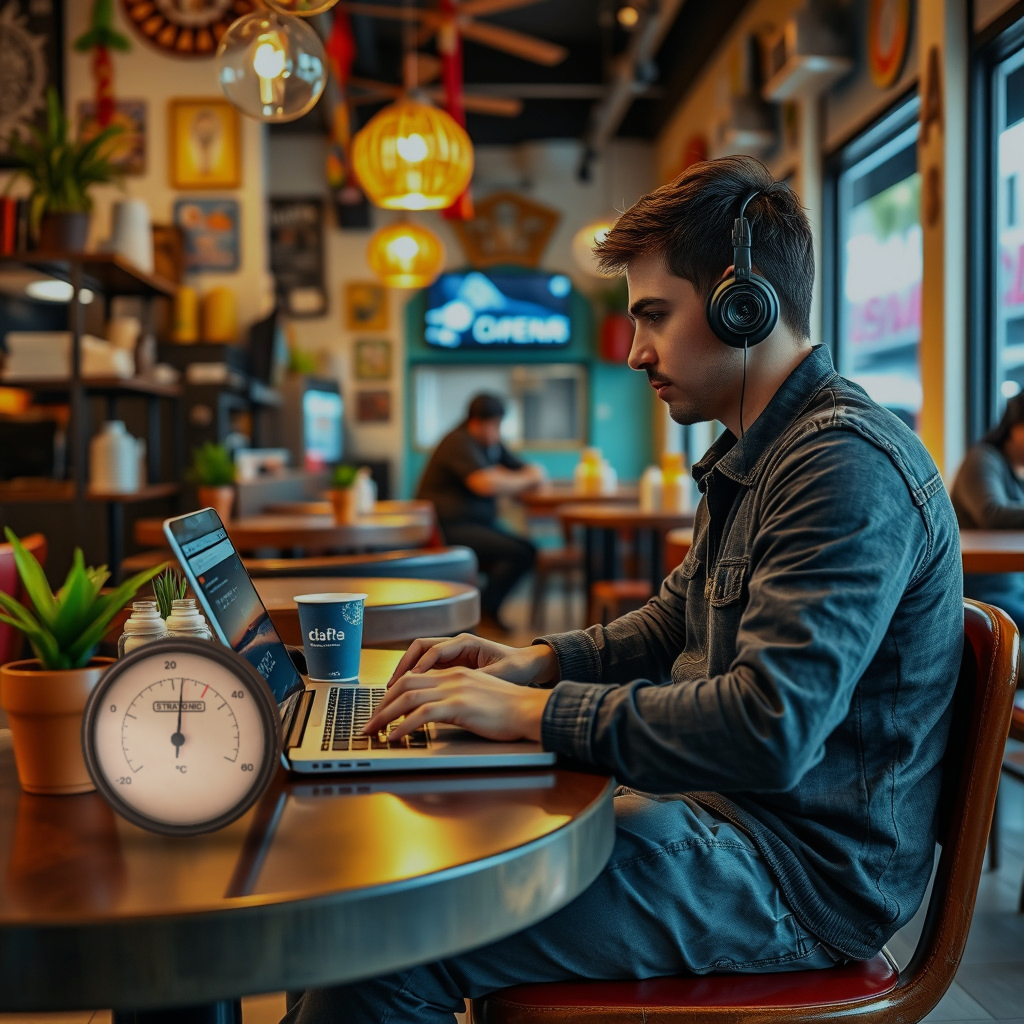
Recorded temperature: 24
